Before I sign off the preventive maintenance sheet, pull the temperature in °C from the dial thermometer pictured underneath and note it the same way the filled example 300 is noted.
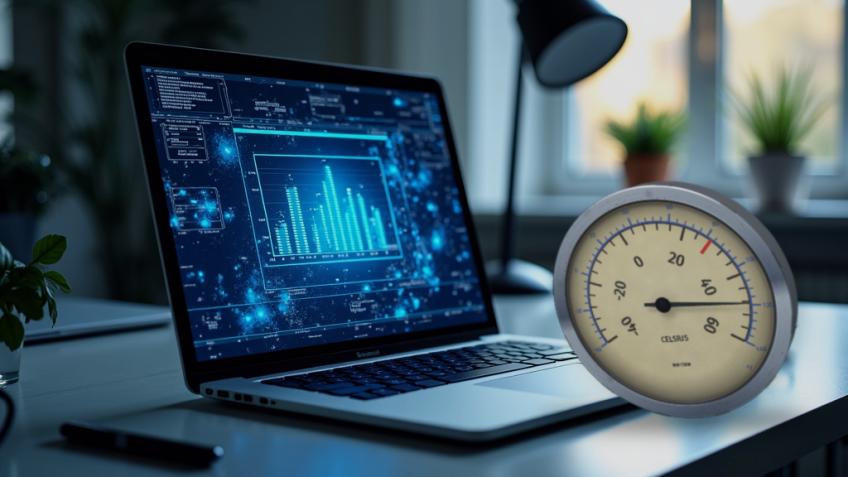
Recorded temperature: 48
